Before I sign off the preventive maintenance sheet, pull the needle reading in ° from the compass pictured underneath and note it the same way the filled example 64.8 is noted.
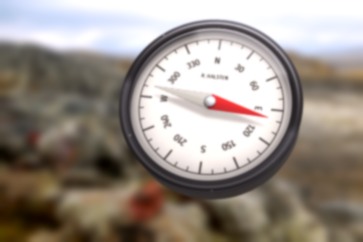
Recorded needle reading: 100
